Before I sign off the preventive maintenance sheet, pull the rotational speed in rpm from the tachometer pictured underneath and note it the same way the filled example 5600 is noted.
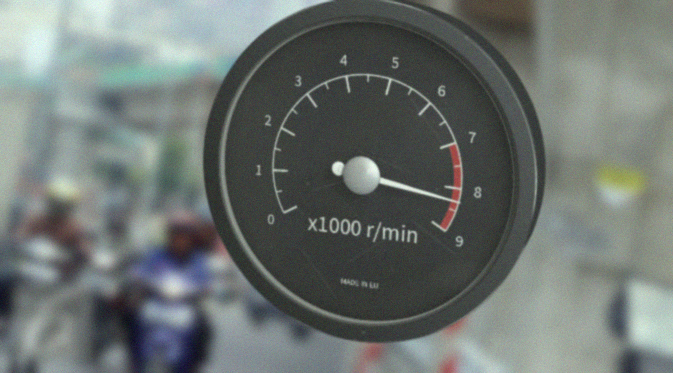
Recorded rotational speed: 8250
